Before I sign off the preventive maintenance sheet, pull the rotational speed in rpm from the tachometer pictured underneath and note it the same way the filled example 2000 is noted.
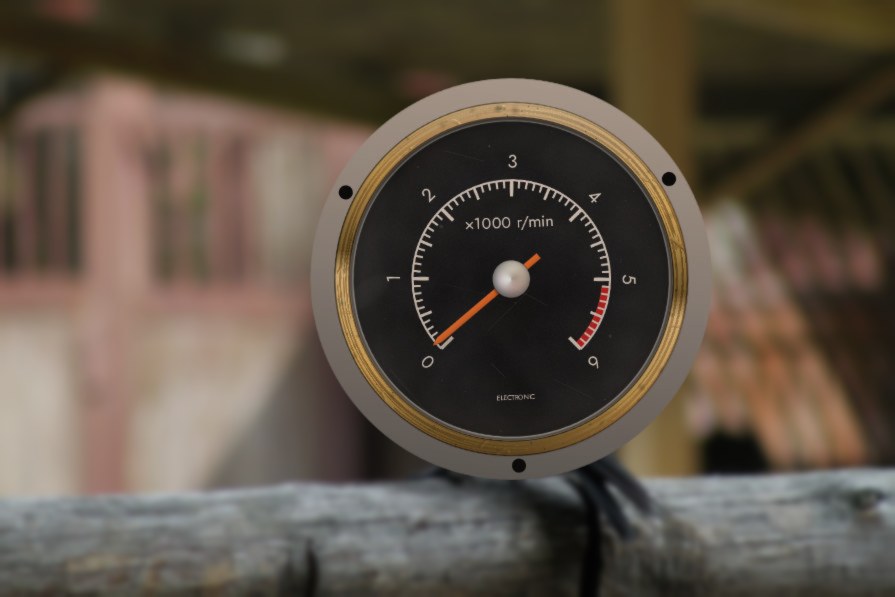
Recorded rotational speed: 100
